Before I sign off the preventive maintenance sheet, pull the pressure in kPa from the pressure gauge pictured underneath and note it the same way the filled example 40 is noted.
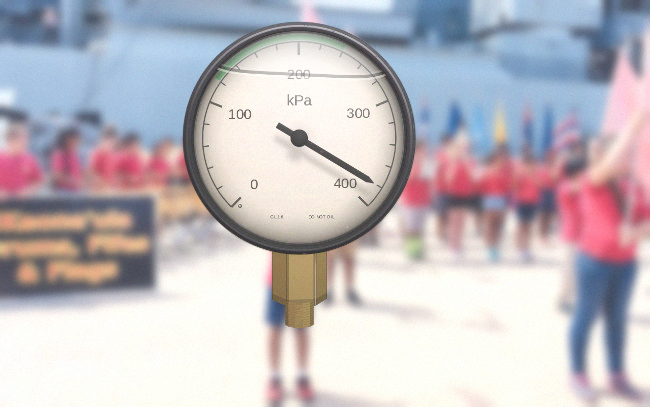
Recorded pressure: 380
